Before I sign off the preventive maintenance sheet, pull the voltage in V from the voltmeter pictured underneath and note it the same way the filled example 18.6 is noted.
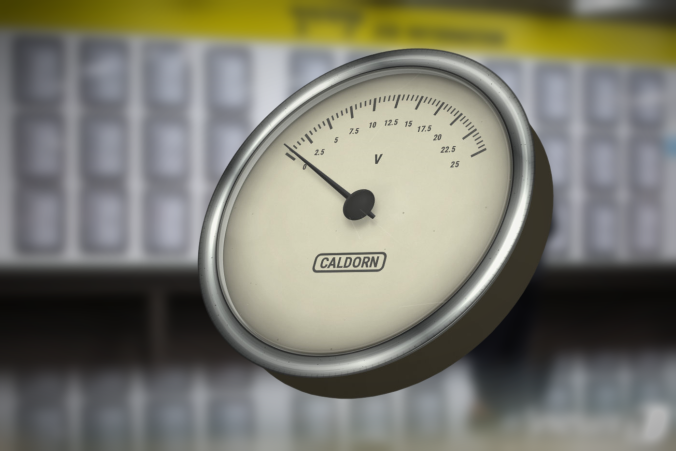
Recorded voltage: 0.5
